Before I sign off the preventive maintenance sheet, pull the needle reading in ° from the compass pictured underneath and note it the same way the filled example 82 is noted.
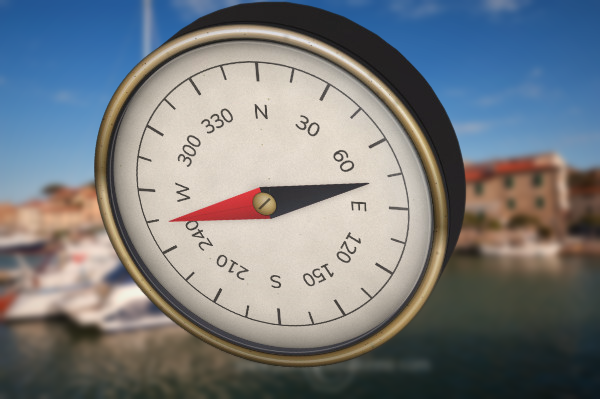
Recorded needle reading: 255
